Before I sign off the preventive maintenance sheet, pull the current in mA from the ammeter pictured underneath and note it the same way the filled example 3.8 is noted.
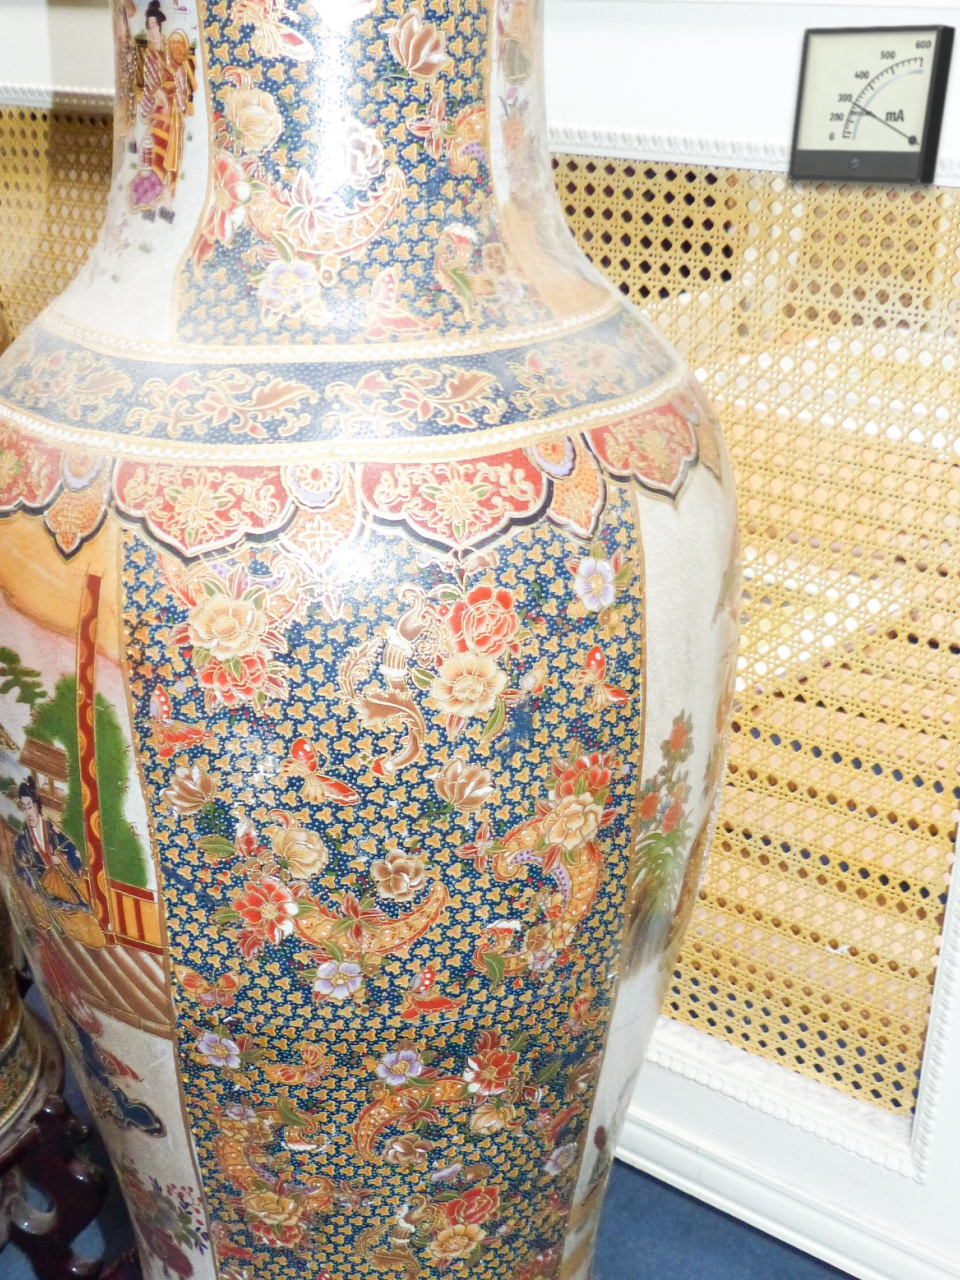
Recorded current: 300
